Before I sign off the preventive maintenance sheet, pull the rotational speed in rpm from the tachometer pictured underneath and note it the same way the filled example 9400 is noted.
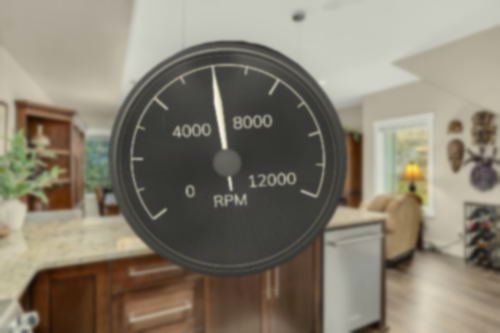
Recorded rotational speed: 6000
